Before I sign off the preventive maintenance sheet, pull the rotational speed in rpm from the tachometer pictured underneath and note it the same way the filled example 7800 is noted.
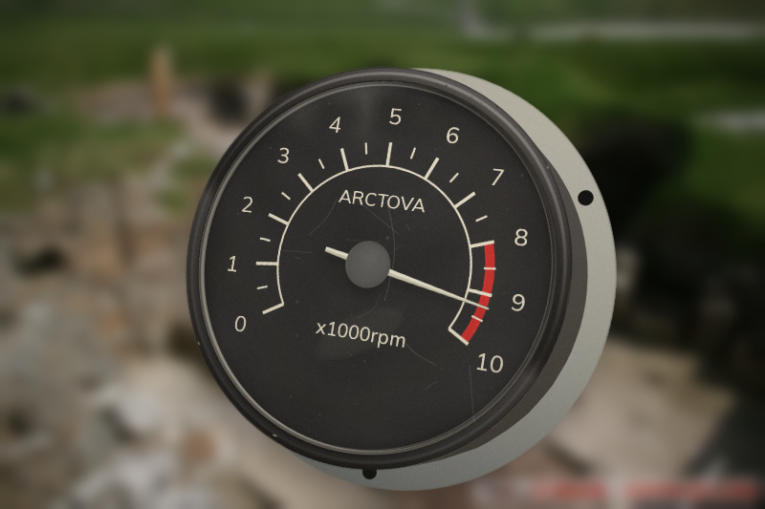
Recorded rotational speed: 9250
